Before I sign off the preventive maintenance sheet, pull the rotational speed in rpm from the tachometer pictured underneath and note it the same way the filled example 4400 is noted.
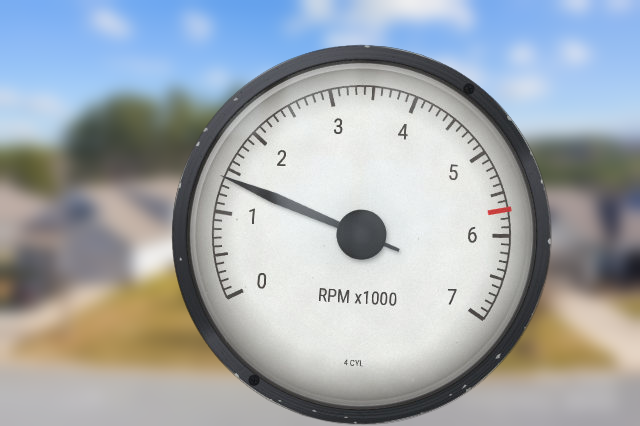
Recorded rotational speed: 1400
